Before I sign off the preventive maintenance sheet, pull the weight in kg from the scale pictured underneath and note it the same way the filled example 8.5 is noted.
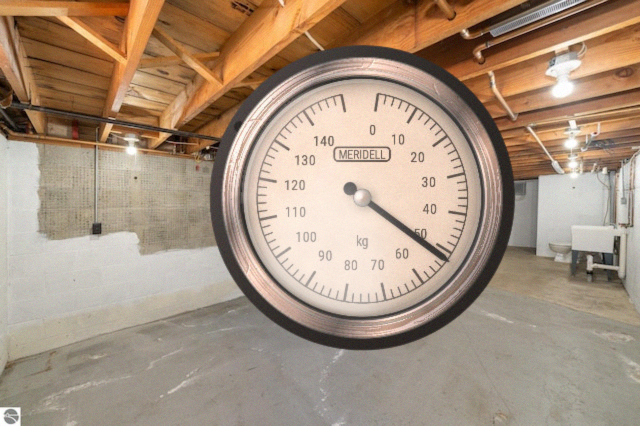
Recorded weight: 52
